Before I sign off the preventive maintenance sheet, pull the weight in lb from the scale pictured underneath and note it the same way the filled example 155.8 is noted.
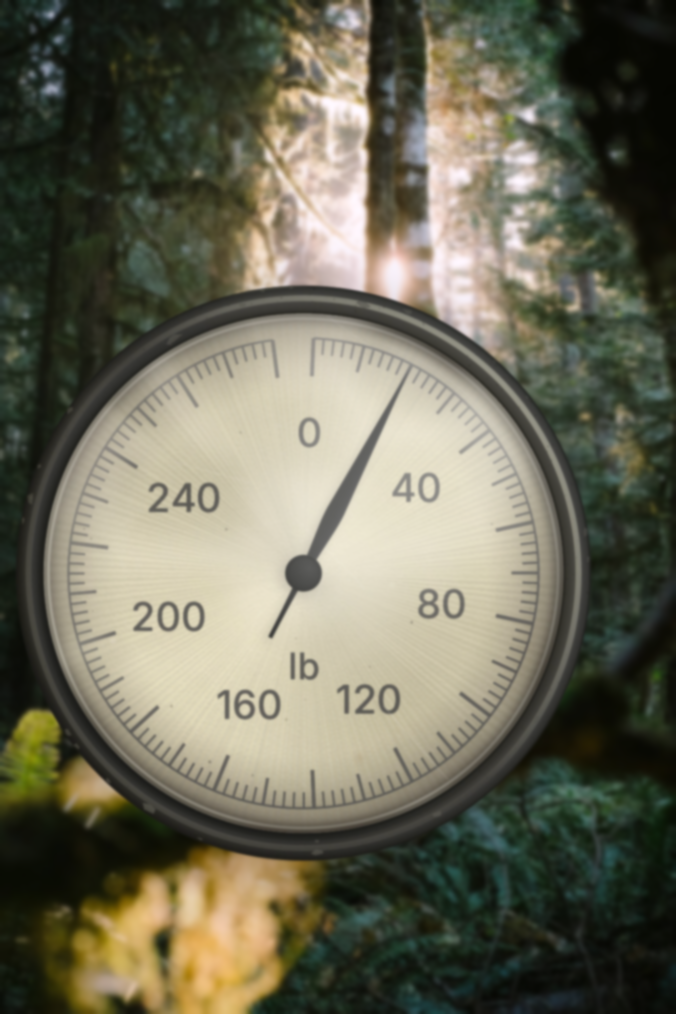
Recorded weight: 20
